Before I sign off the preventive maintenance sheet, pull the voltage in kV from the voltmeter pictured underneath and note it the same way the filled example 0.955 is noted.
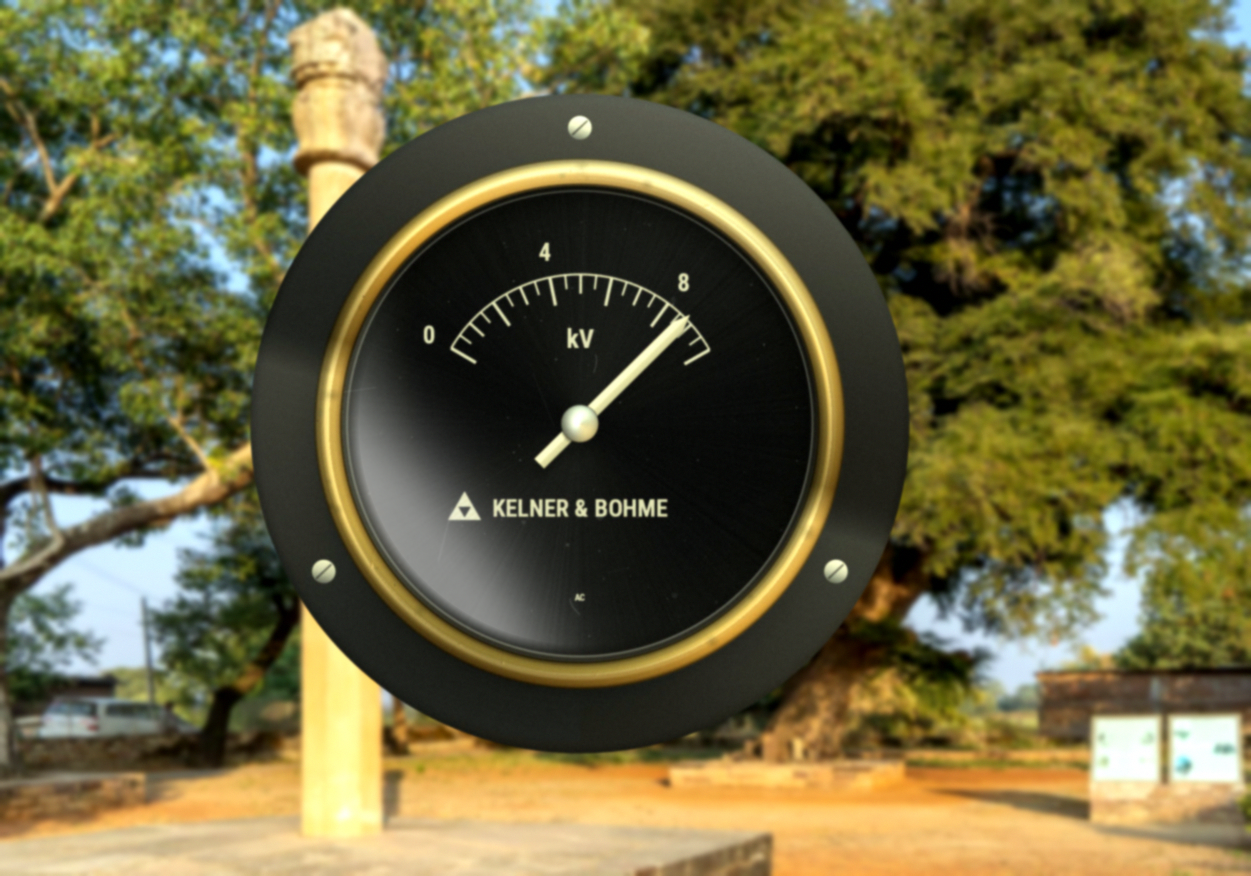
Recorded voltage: 8.75
